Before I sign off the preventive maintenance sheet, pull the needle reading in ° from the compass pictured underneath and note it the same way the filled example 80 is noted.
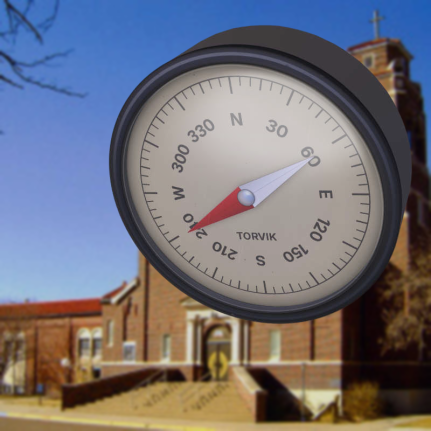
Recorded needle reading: 240
